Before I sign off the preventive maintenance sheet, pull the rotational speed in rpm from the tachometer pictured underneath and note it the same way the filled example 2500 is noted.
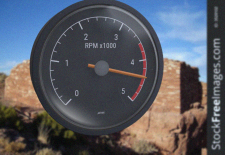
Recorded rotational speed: 4400
